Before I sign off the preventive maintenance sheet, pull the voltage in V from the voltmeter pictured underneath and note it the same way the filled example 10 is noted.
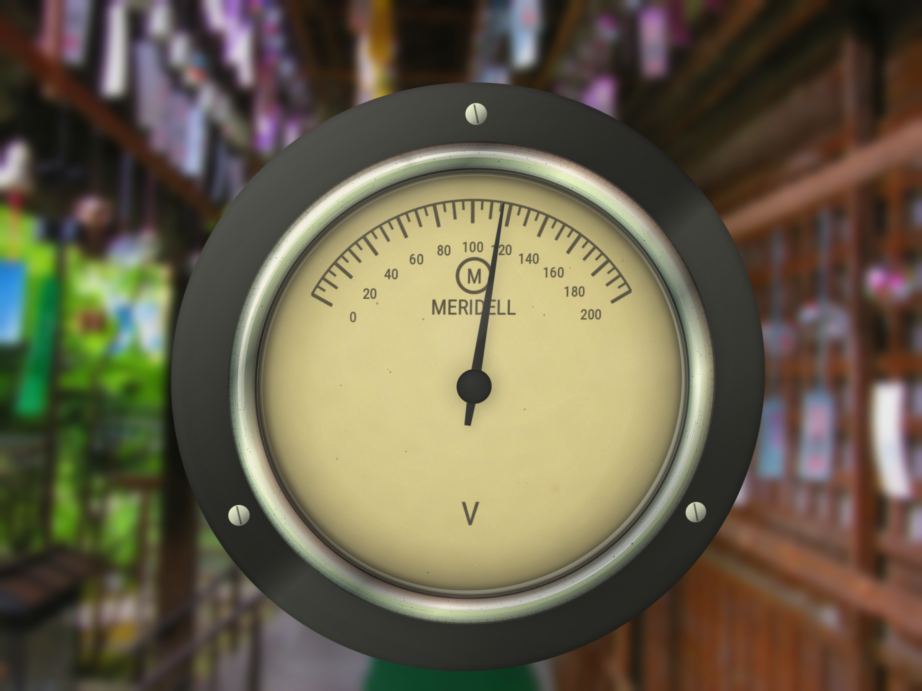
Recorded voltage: 115
